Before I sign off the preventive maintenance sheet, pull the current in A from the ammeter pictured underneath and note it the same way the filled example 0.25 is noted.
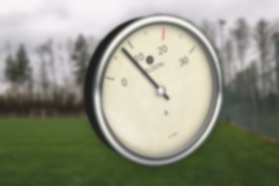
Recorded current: 7.5
